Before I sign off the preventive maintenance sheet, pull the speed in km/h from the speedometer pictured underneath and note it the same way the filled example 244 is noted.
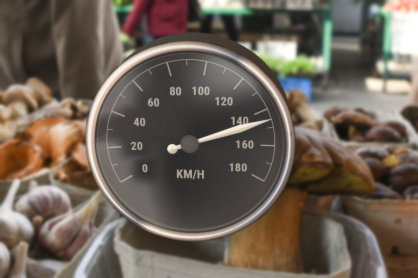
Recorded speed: 145
